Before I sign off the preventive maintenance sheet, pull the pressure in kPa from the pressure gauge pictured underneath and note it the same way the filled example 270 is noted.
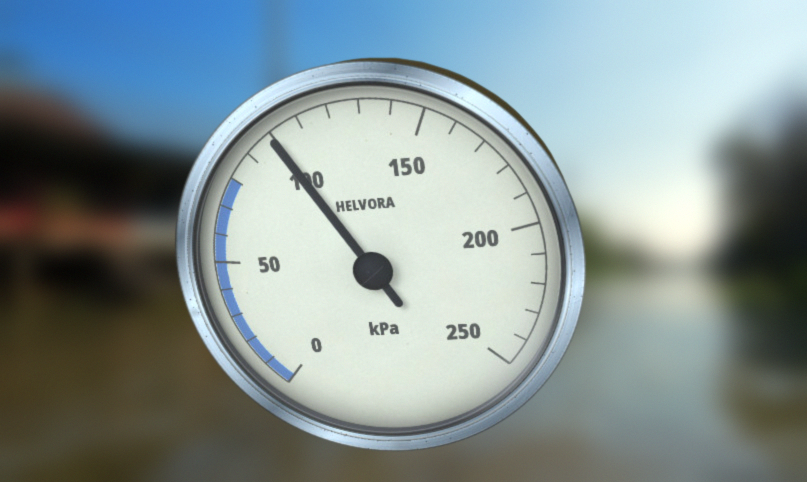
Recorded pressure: 100
